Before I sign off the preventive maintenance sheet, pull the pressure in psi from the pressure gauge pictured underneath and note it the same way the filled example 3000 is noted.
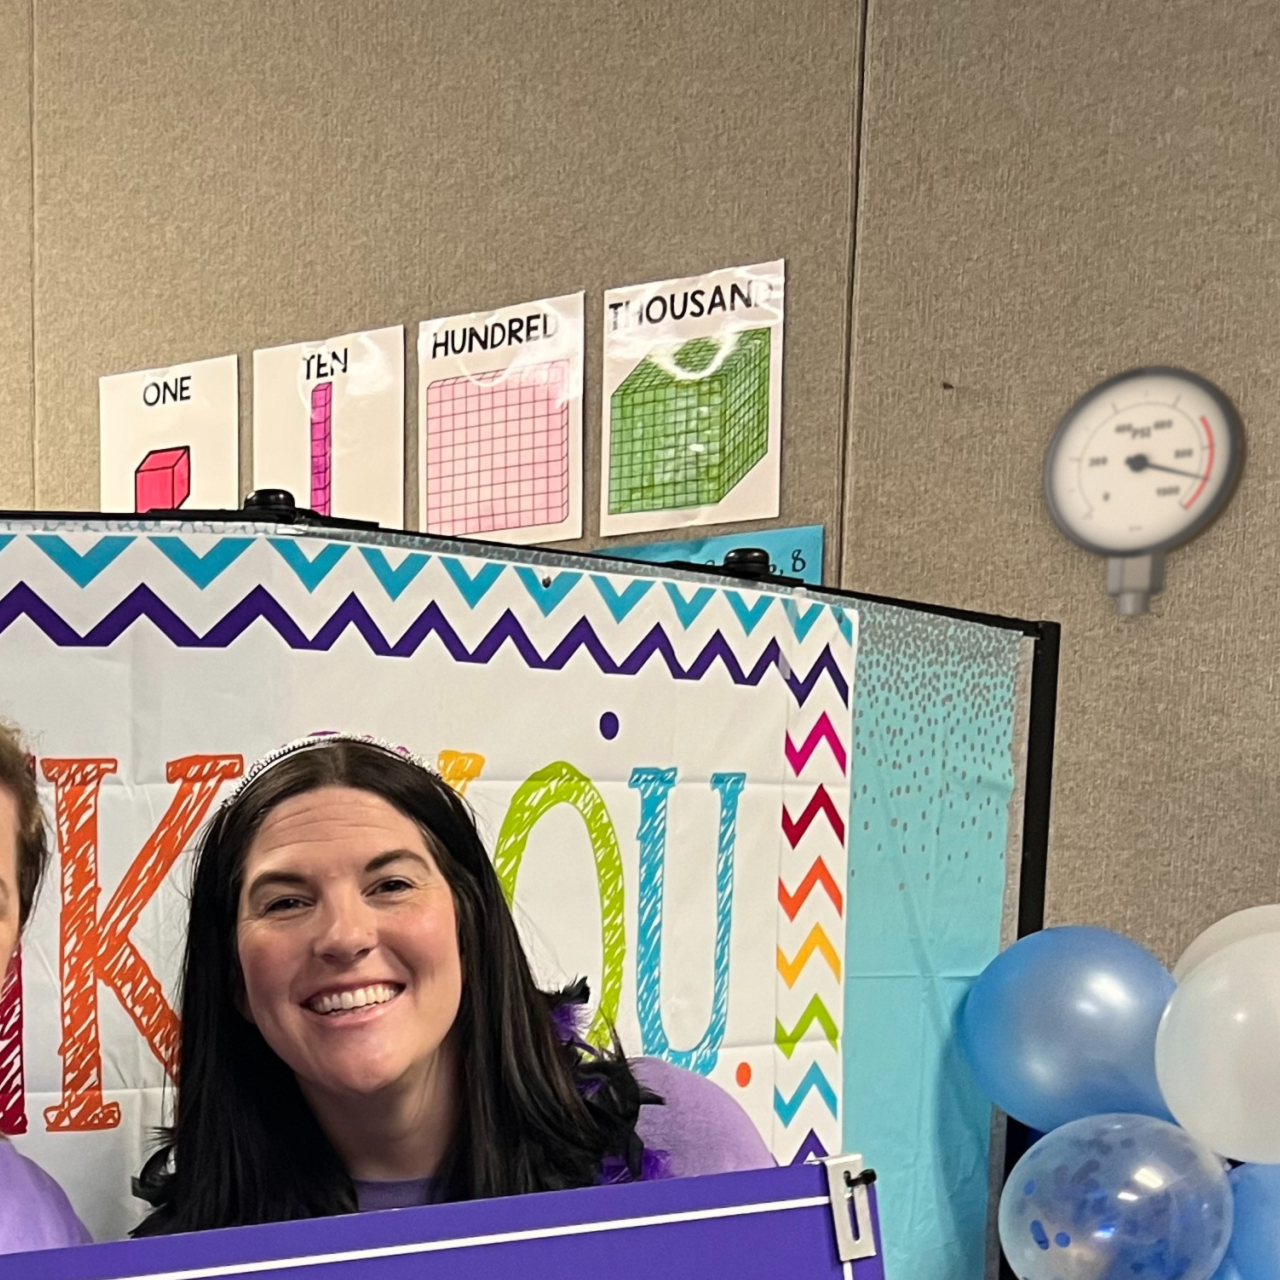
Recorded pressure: 900
